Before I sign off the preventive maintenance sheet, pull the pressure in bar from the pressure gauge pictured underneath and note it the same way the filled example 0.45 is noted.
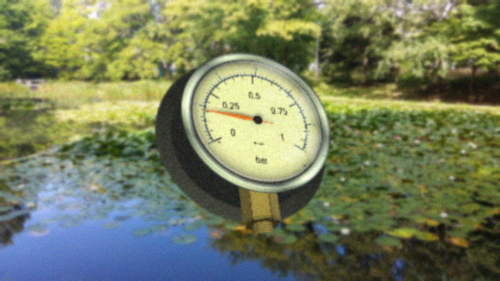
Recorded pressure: 0.15
